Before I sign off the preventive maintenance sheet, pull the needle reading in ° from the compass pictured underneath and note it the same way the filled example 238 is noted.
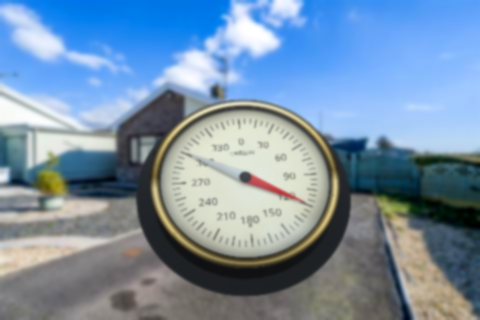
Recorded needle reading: 120
